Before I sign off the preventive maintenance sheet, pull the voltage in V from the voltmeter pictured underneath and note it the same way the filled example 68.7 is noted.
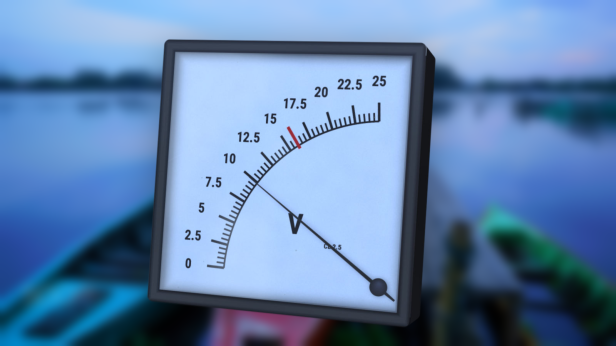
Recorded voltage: 10
